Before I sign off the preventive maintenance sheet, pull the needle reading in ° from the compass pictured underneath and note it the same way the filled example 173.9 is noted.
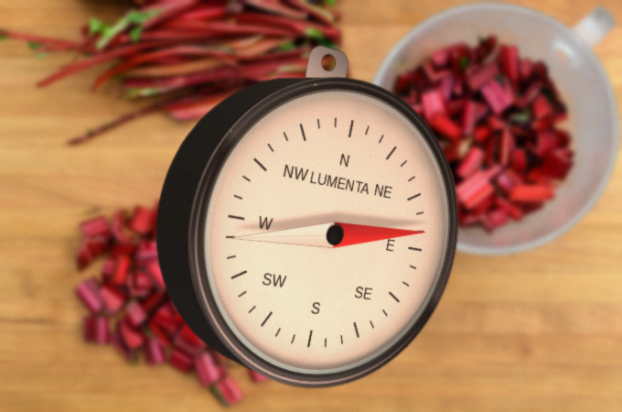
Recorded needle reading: 80
